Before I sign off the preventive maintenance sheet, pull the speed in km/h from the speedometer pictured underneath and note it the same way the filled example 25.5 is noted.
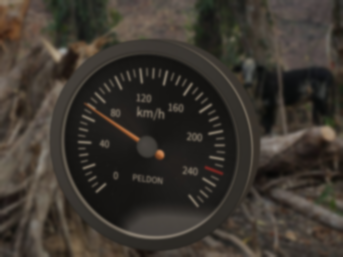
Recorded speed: 70
